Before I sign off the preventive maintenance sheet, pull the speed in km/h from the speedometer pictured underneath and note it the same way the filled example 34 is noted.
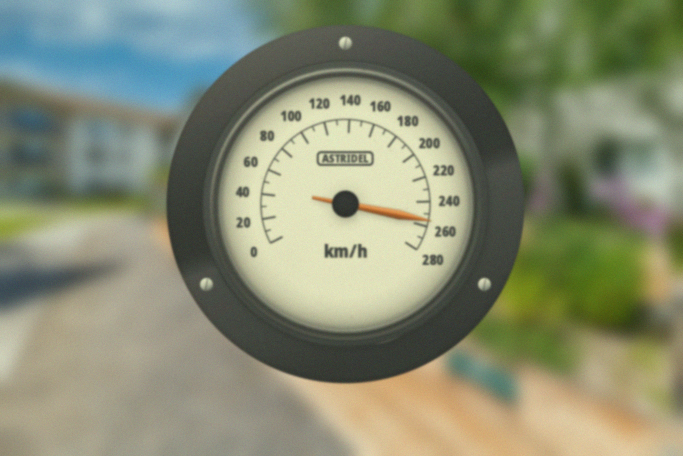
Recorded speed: 255
